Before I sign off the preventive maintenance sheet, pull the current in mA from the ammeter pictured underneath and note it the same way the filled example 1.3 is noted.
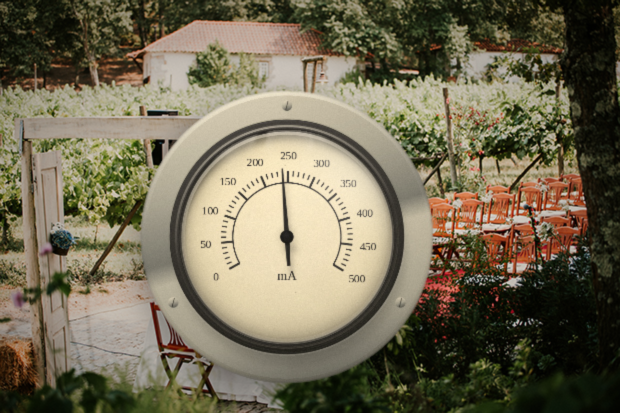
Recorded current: 240
